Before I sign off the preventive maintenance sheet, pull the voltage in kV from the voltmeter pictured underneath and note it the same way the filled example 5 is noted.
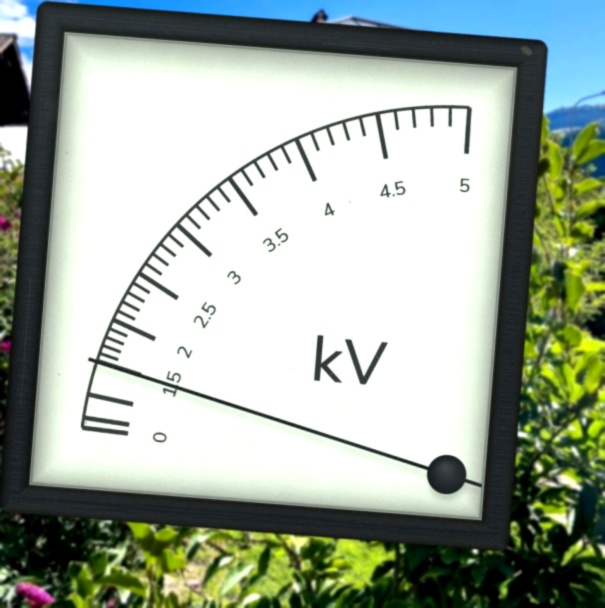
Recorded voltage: 1.5
